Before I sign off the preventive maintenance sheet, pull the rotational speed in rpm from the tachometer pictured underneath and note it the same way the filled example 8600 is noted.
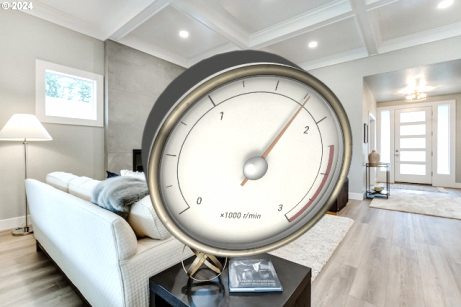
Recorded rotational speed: 1750
